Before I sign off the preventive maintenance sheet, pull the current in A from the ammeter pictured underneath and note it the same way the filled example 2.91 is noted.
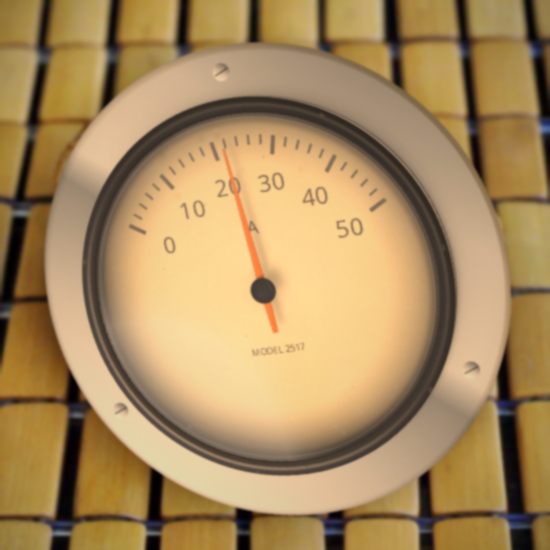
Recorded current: 22
